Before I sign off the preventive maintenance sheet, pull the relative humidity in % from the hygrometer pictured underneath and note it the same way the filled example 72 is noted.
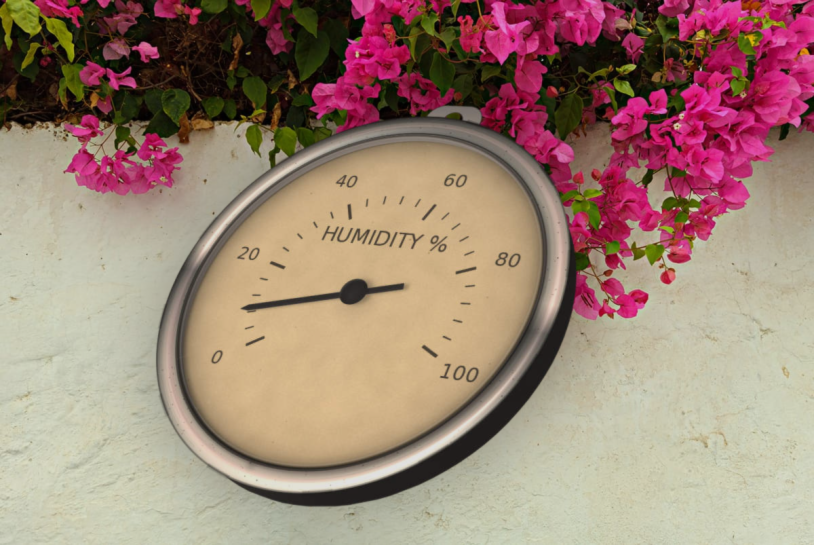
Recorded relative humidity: 8
